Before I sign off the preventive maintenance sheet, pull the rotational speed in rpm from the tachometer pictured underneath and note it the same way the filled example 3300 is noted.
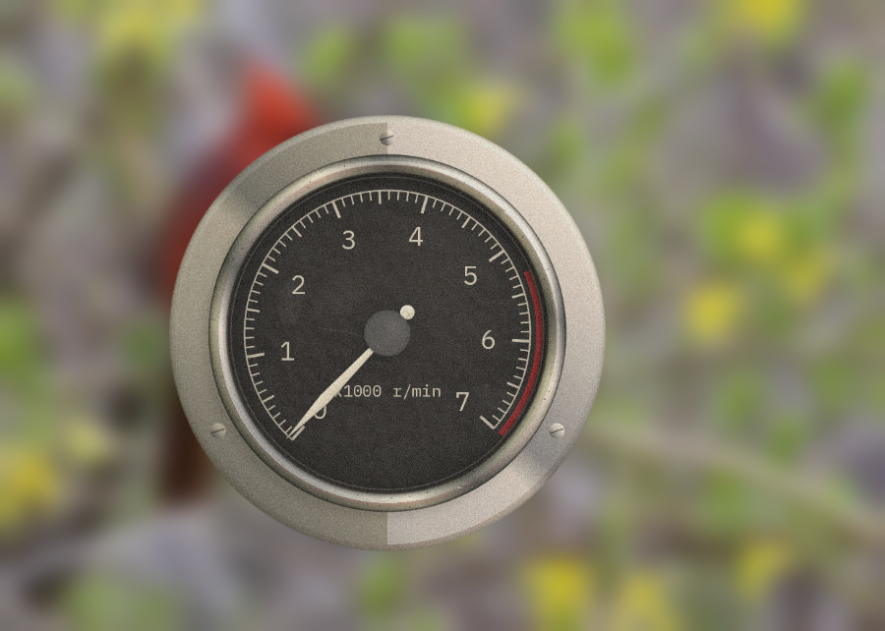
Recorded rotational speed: 50
